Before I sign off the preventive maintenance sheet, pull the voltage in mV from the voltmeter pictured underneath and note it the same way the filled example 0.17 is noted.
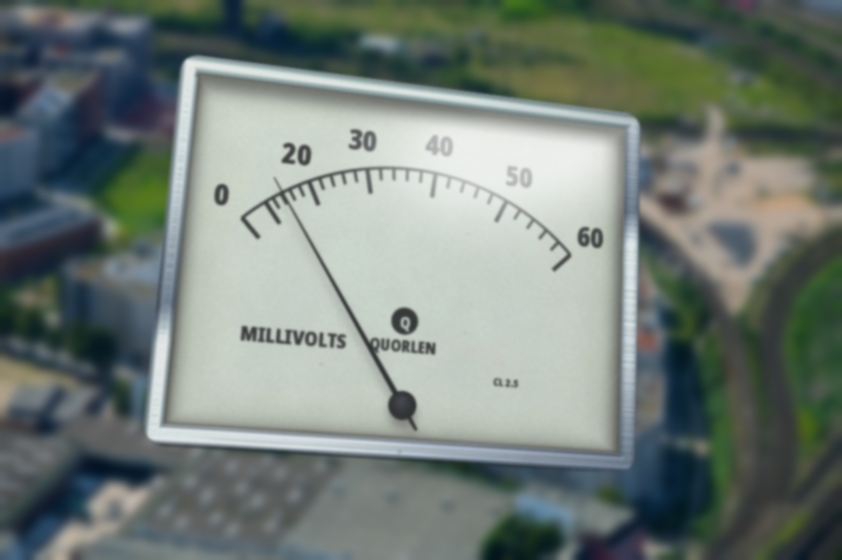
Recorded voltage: 14
